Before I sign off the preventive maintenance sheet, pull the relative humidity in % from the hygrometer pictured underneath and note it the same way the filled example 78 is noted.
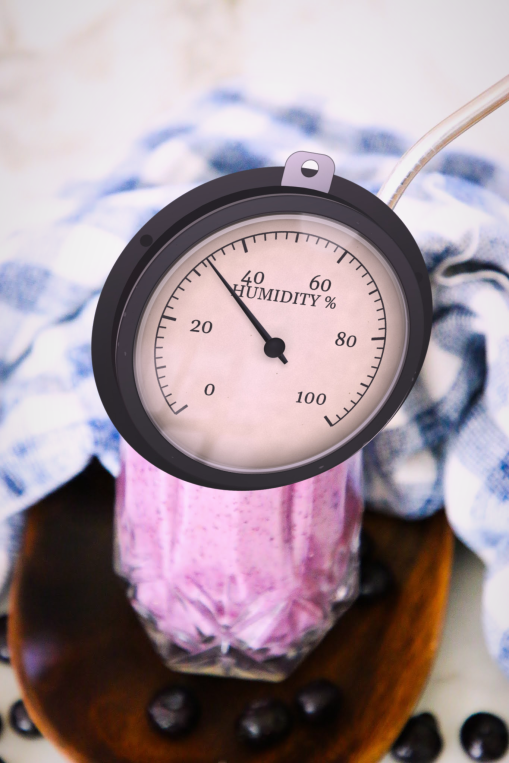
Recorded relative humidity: 33
